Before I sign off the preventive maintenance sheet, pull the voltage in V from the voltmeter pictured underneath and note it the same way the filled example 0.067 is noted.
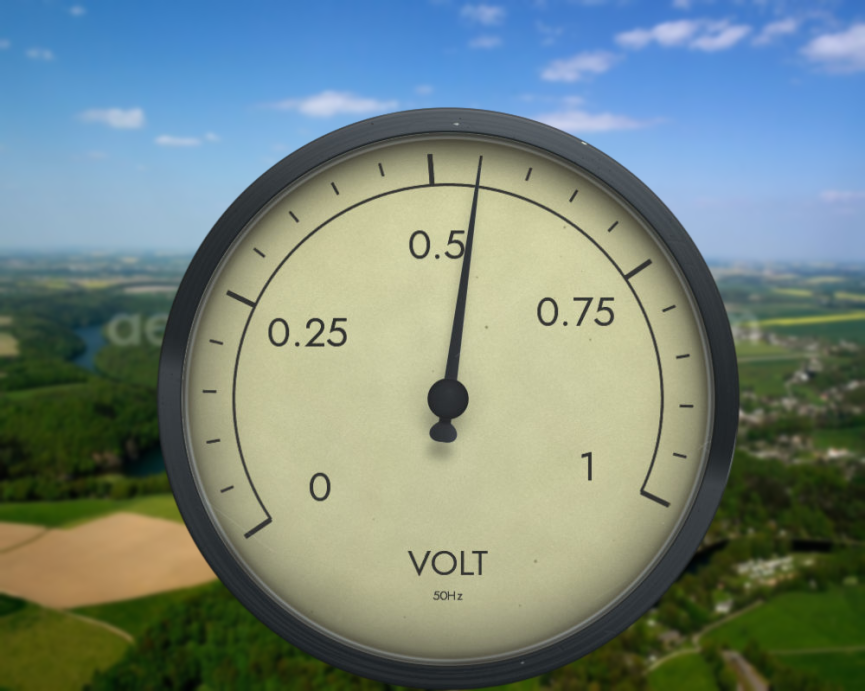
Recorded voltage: 0.55
